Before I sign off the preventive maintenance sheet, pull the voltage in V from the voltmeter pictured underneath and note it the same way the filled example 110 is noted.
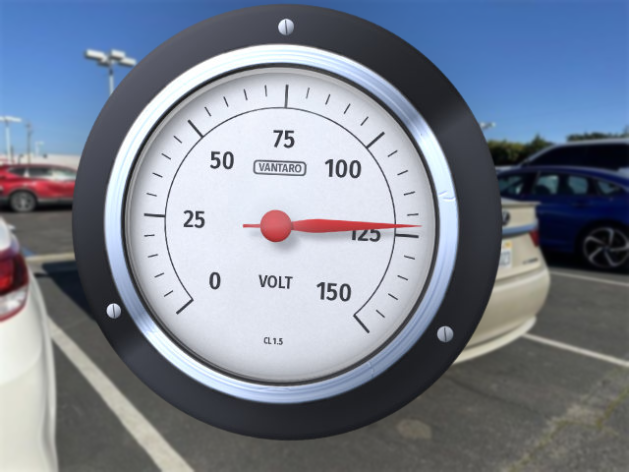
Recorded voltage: 122.5
